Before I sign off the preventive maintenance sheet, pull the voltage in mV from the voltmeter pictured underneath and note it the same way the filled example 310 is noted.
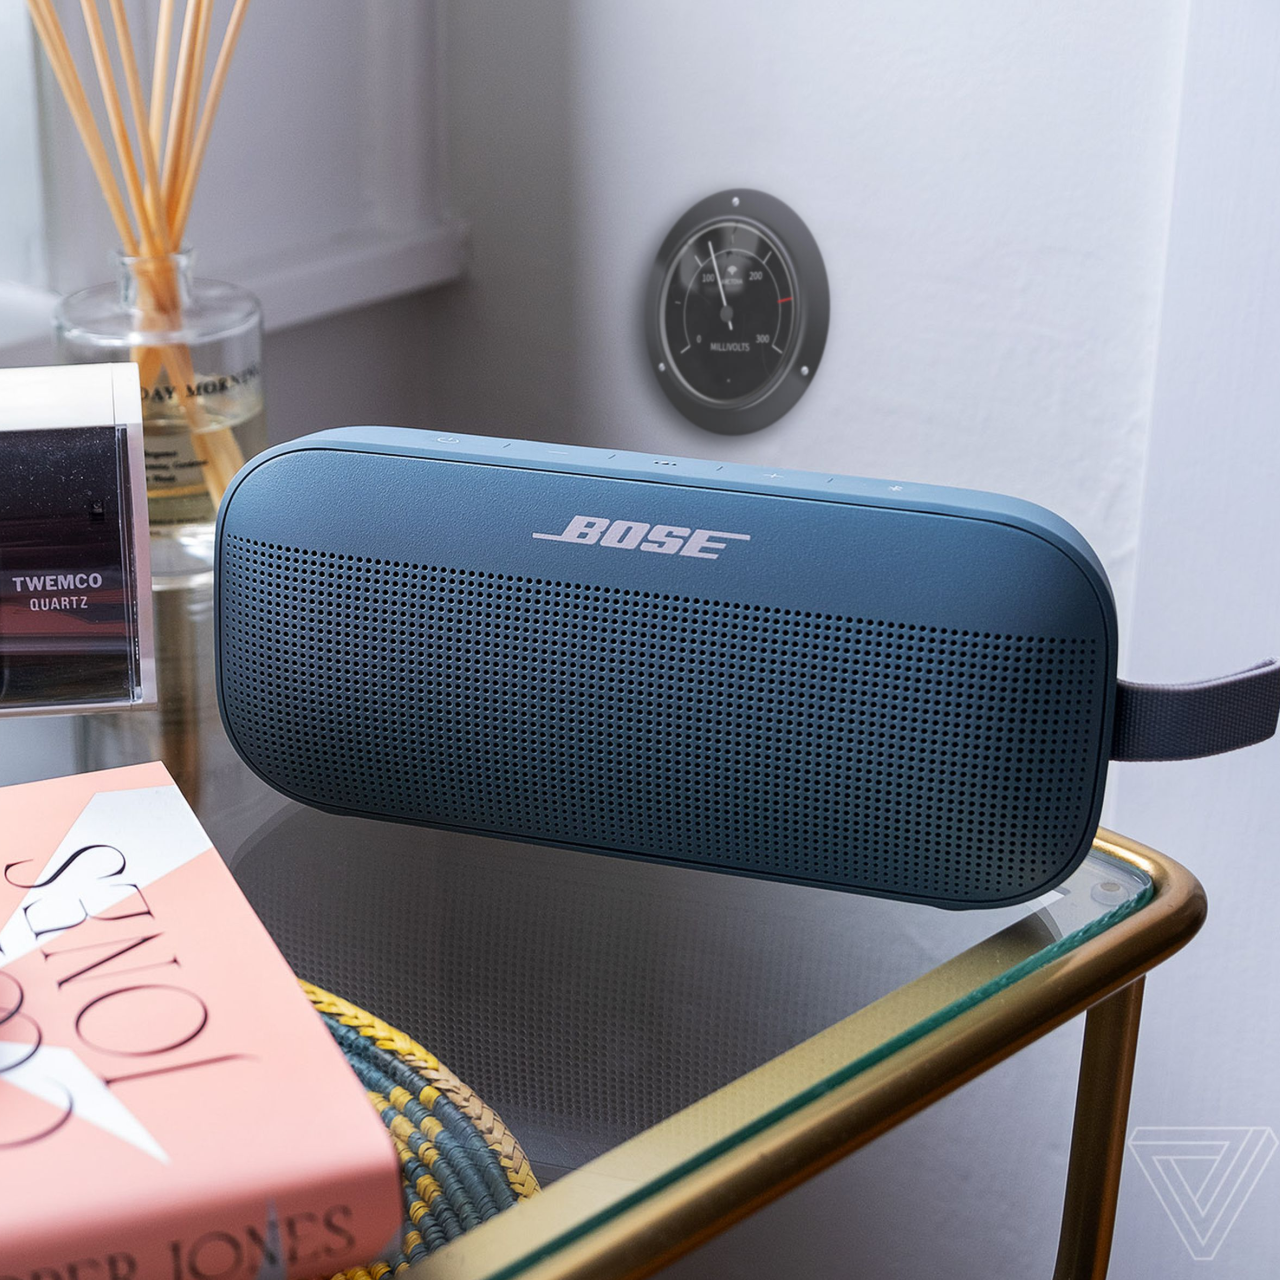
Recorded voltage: 125
